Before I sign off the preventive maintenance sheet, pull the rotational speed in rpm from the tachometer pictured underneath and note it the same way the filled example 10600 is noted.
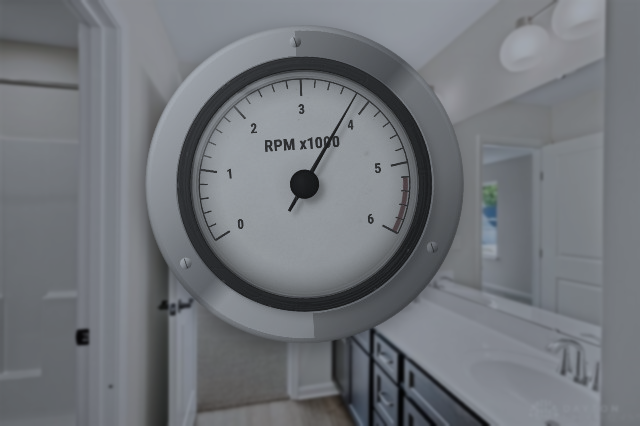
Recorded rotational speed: 3800
